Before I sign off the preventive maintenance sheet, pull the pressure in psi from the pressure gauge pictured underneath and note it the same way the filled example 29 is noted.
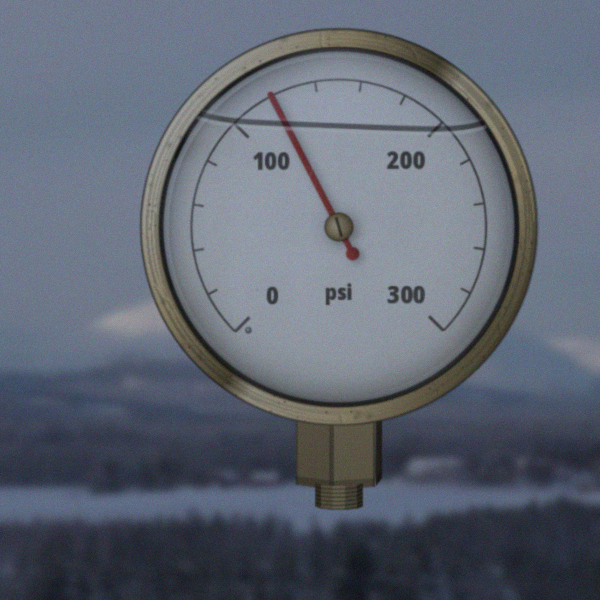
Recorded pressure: 120
